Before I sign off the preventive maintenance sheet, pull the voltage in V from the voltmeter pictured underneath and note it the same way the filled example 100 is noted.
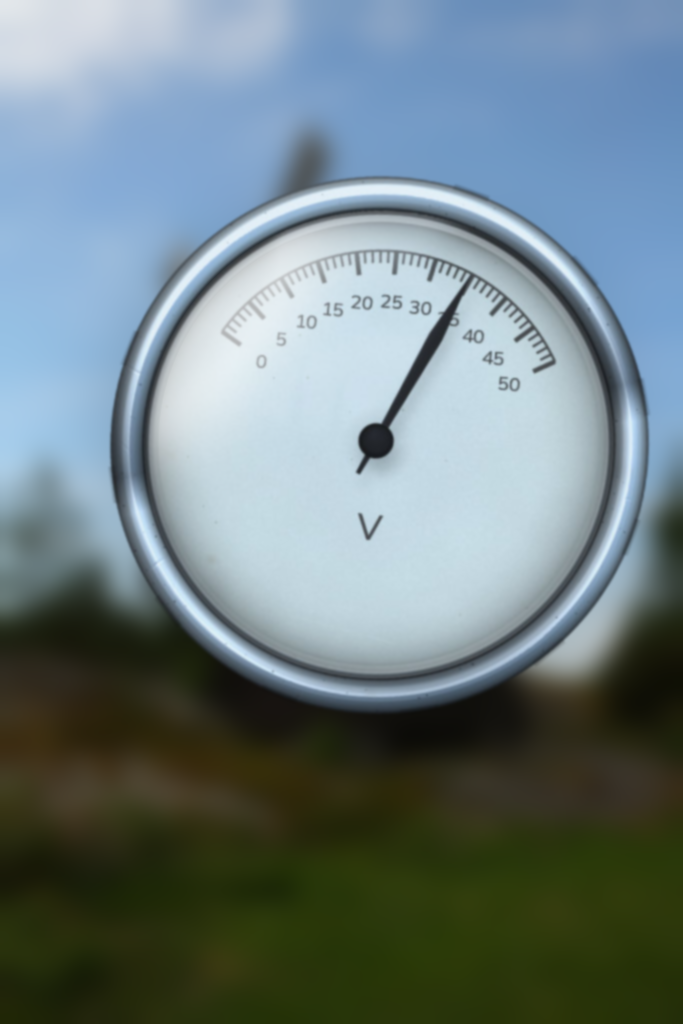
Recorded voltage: 35
